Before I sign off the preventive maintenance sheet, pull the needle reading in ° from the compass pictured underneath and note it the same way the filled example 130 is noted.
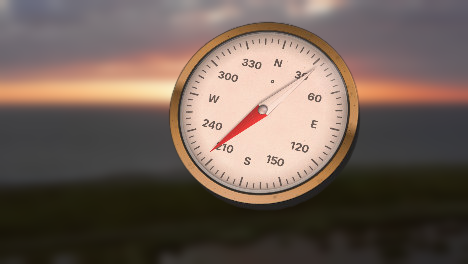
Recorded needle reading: 215
